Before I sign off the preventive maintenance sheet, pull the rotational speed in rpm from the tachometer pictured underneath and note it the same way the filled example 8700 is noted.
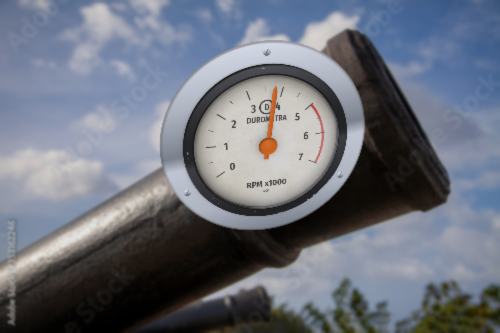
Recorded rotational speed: 3750
